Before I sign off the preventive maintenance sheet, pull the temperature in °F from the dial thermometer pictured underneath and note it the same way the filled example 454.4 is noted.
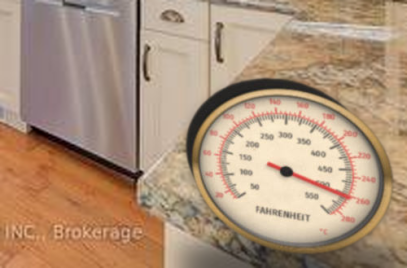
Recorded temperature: 500
